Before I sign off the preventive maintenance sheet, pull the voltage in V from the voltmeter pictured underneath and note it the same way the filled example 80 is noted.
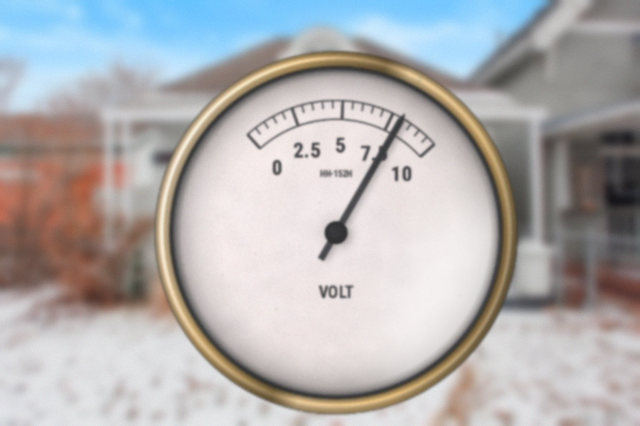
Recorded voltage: 8
